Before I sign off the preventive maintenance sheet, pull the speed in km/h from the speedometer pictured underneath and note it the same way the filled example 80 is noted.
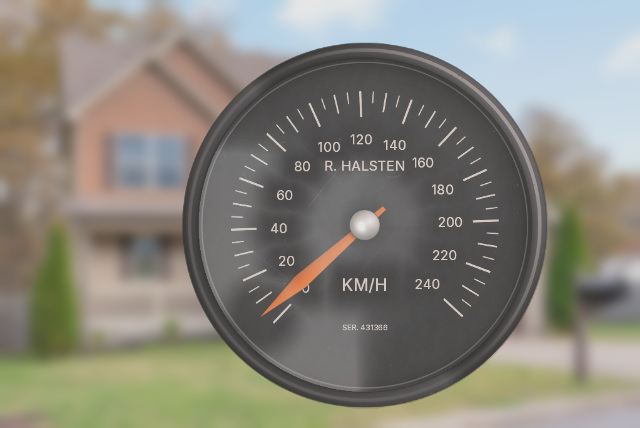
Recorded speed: 5
